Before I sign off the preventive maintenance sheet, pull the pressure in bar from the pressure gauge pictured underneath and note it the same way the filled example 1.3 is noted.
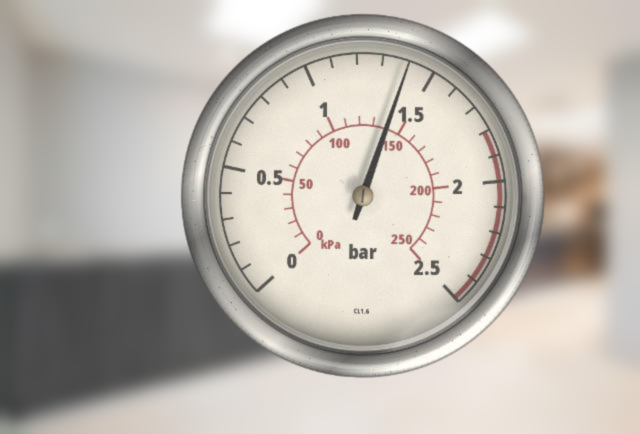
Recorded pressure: 1.4
